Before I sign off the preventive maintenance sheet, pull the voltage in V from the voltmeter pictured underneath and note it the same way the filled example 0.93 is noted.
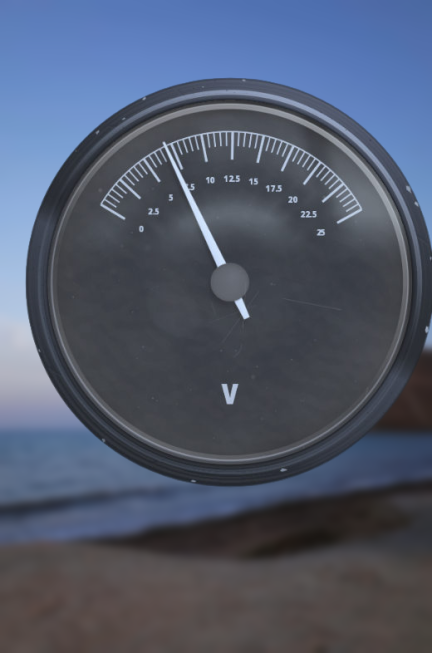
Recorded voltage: 7
